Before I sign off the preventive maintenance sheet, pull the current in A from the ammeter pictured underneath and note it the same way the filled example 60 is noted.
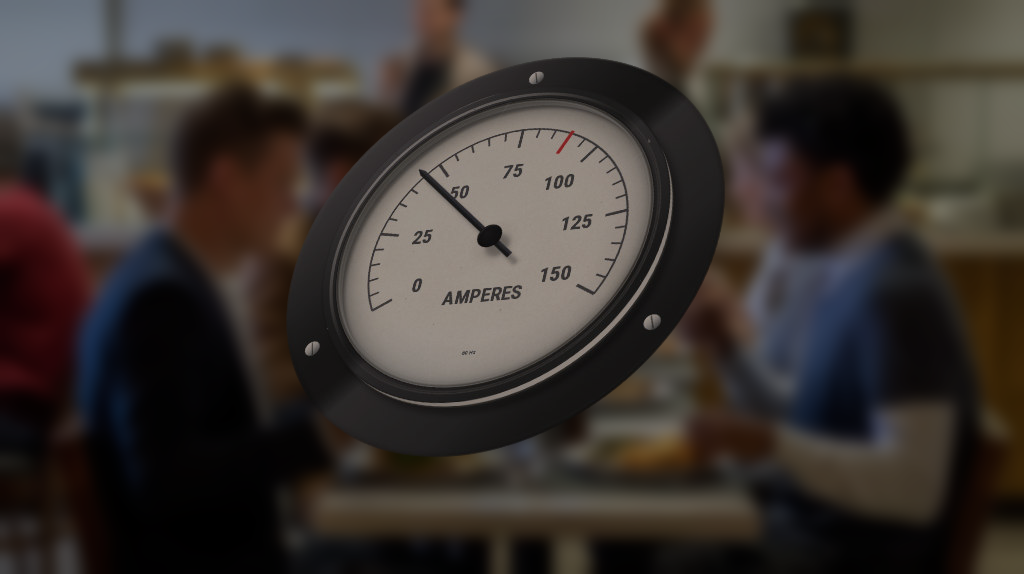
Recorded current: 45
